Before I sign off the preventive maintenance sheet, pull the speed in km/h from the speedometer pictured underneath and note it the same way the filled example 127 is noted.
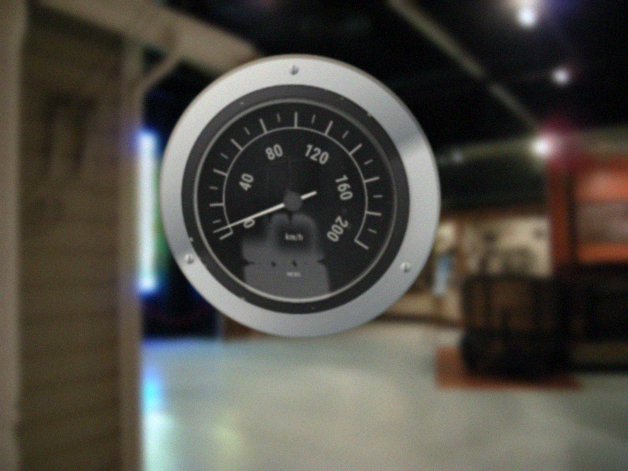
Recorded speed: 5
